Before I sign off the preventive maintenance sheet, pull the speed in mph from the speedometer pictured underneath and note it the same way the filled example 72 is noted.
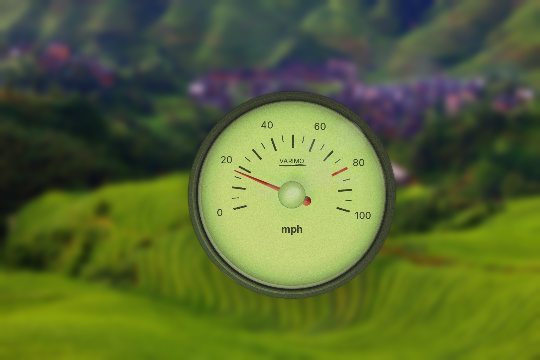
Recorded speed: 17.5
